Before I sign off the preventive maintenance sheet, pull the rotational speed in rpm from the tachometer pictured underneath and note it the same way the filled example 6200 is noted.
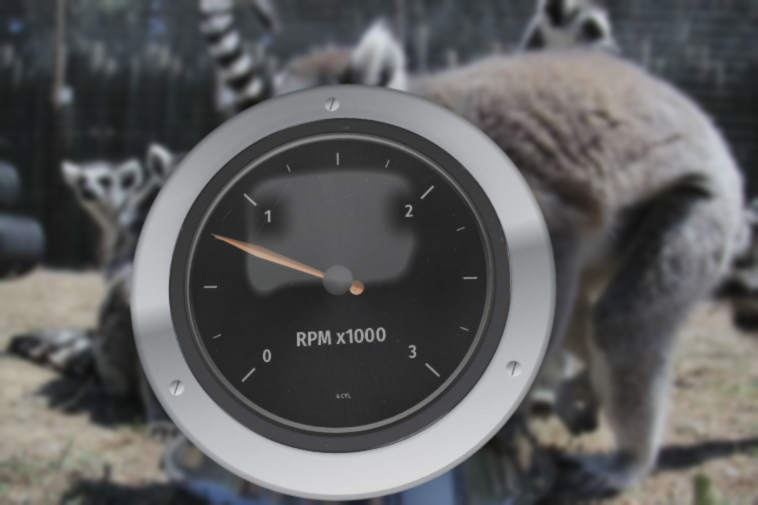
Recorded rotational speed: 750
